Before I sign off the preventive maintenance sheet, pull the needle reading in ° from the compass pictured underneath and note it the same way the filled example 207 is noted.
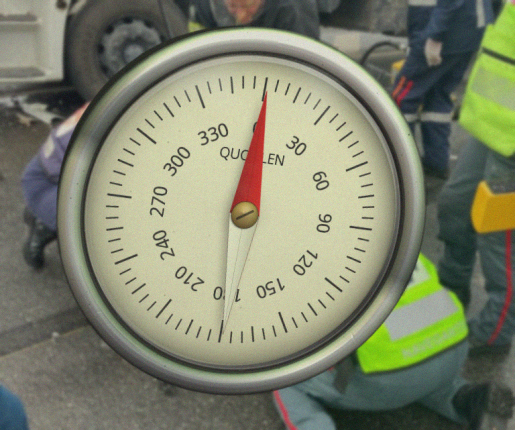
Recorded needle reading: 0
